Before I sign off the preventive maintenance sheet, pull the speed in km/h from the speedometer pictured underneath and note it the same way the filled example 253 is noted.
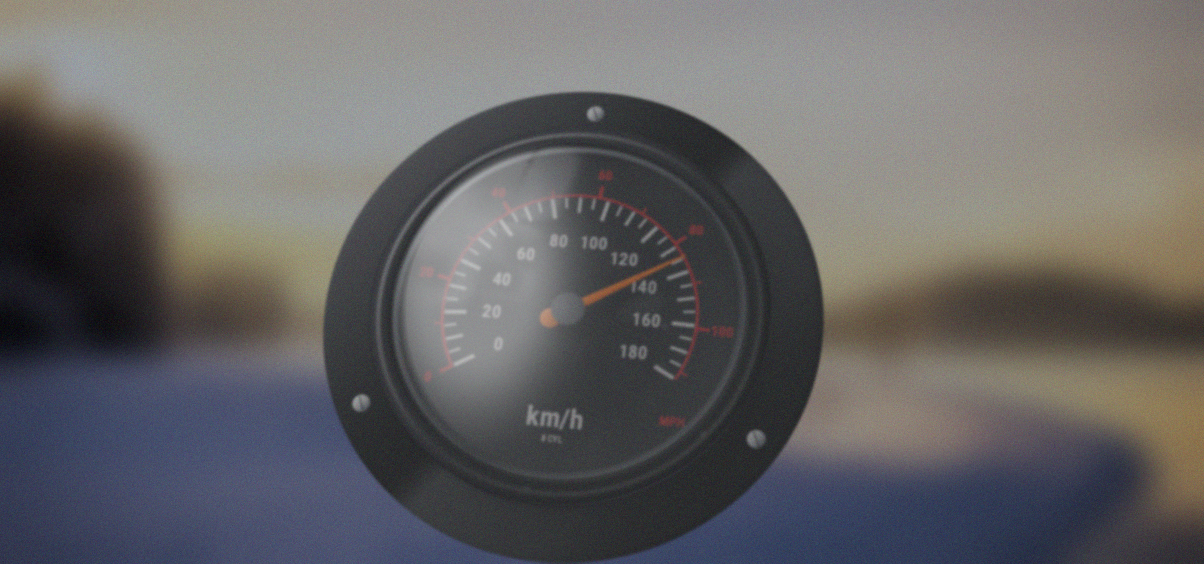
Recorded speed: 135
